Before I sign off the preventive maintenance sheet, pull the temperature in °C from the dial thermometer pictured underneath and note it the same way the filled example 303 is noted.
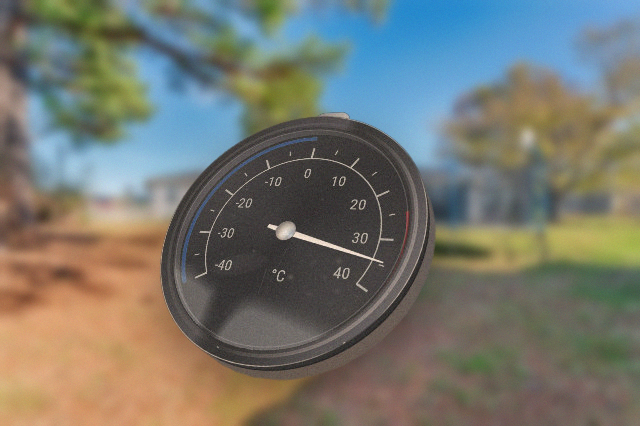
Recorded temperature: 35
